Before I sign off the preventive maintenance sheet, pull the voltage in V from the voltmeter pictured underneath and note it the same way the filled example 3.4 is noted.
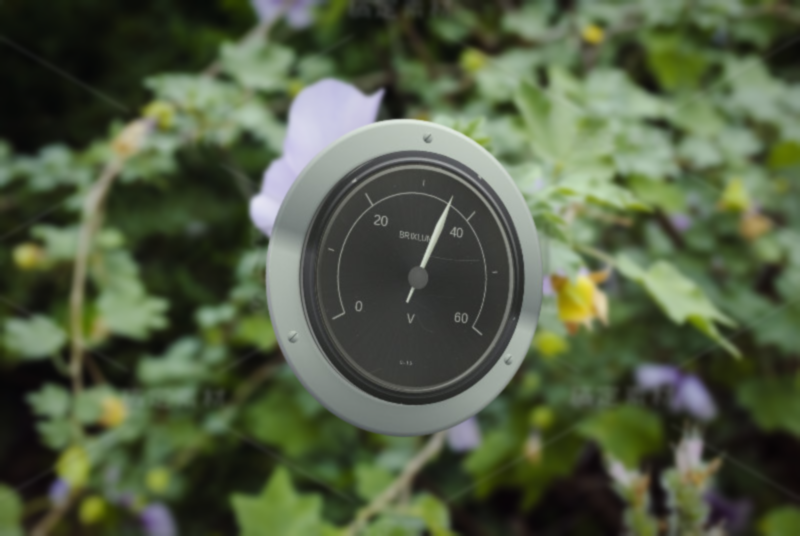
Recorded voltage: 35
